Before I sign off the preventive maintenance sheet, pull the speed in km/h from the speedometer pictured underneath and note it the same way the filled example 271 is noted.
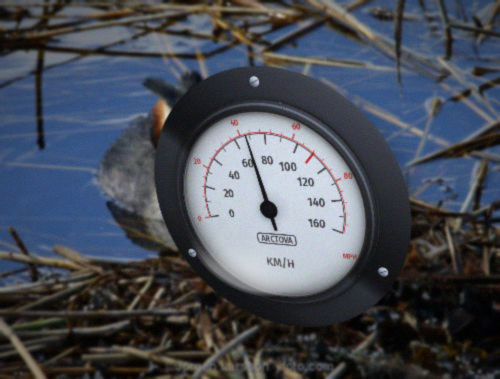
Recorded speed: 70
